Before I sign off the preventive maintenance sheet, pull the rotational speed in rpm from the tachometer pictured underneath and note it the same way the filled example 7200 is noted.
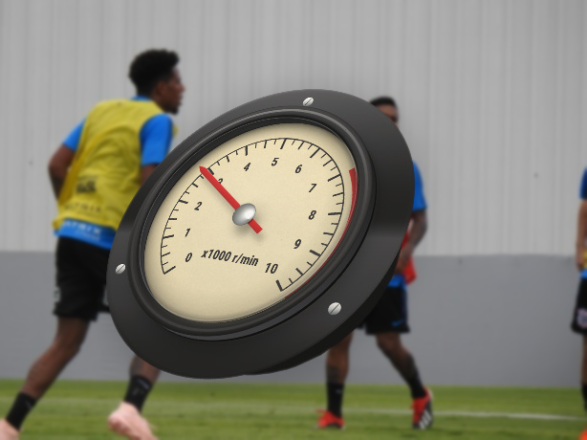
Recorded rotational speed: 2875
